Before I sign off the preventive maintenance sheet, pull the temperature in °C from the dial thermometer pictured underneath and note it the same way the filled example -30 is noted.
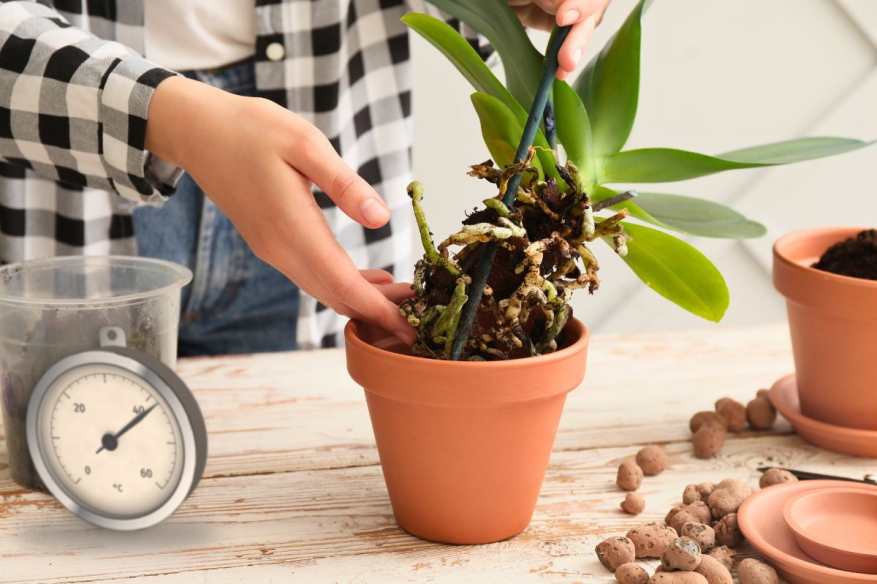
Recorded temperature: 42
